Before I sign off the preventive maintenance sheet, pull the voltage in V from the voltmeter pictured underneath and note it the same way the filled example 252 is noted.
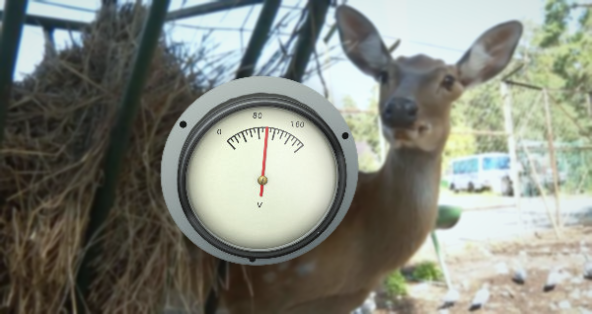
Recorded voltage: 100
